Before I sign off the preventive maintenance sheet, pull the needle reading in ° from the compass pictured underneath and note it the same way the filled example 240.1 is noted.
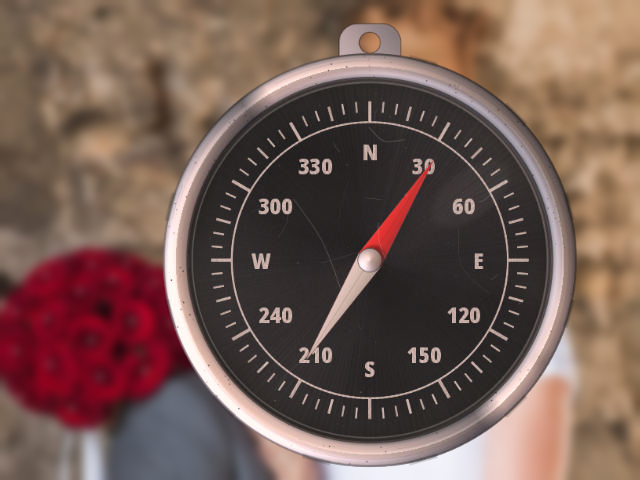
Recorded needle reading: 32.5
